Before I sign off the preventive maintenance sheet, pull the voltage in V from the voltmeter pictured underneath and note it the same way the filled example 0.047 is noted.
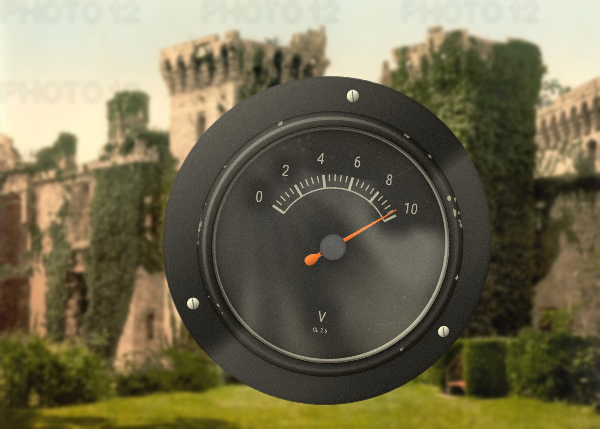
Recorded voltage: 9.6
